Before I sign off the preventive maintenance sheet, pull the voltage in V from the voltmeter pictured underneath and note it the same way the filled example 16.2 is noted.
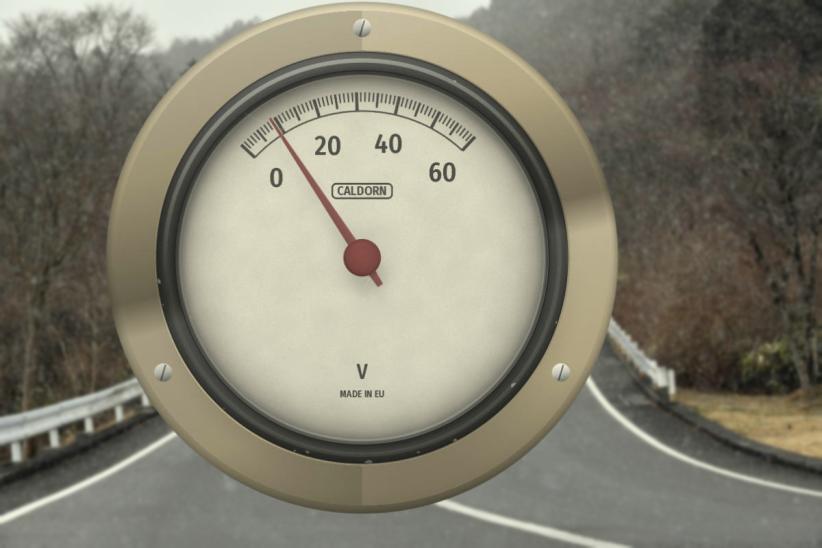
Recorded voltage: 9
